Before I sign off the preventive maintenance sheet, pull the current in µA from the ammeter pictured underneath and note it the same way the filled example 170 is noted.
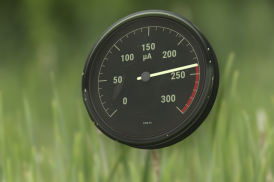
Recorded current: 240
